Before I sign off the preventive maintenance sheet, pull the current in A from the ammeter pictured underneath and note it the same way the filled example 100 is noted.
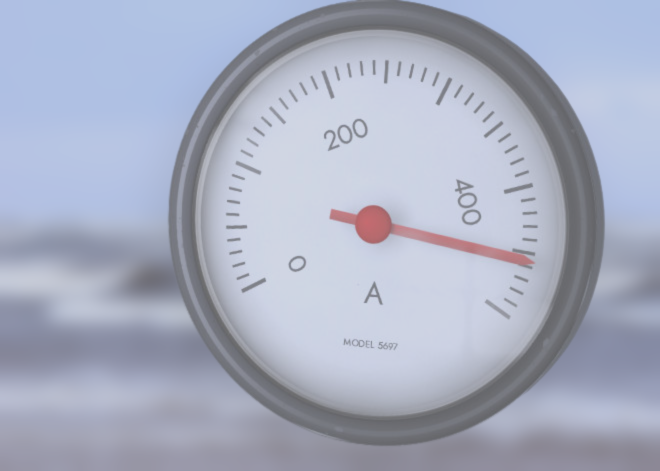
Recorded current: 455
